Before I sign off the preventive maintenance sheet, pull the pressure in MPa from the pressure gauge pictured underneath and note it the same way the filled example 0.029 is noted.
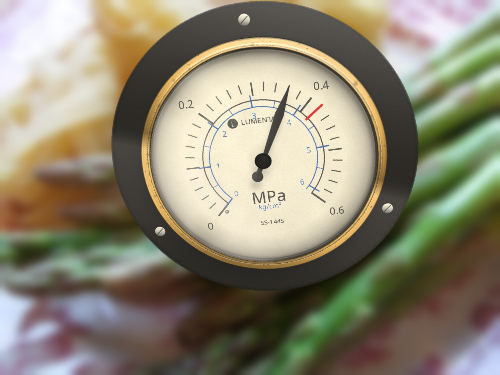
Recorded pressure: 0.36
